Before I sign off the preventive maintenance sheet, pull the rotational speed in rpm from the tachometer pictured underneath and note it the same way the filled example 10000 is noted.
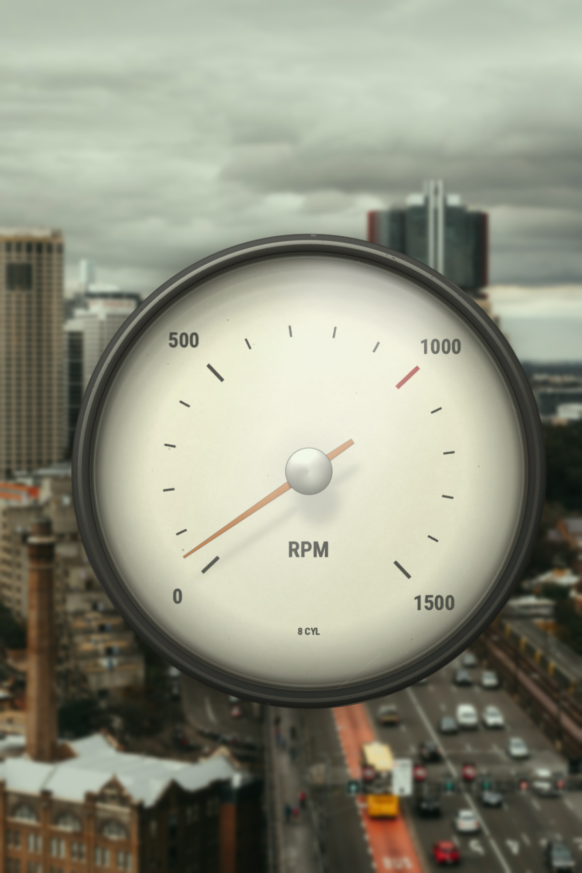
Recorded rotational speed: 50
